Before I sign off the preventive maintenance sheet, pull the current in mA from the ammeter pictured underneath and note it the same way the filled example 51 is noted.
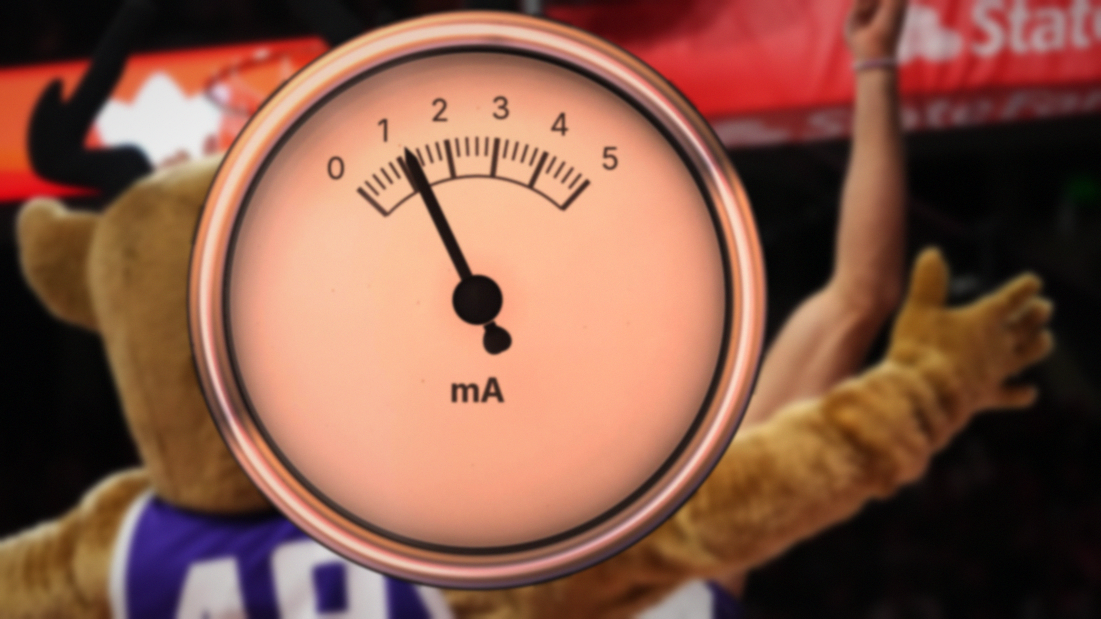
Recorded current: 1.2
